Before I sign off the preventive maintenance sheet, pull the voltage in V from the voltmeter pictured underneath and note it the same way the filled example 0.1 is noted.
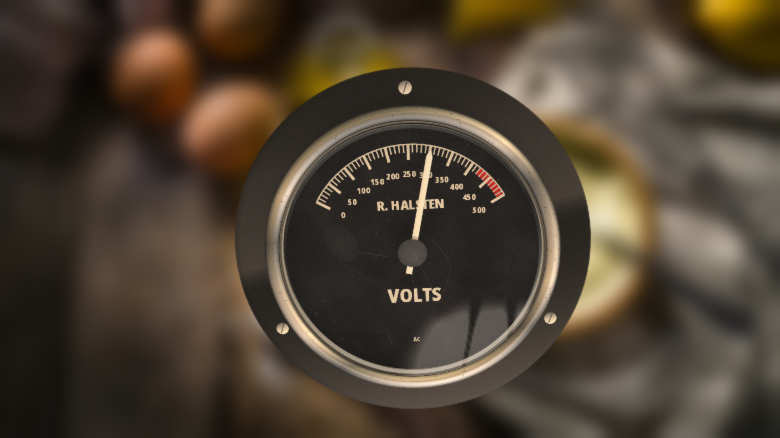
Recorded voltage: 300
